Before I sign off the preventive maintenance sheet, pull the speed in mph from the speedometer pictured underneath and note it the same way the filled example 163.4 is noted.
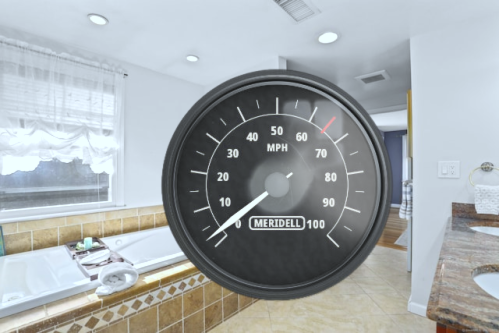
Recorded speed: 2.5
